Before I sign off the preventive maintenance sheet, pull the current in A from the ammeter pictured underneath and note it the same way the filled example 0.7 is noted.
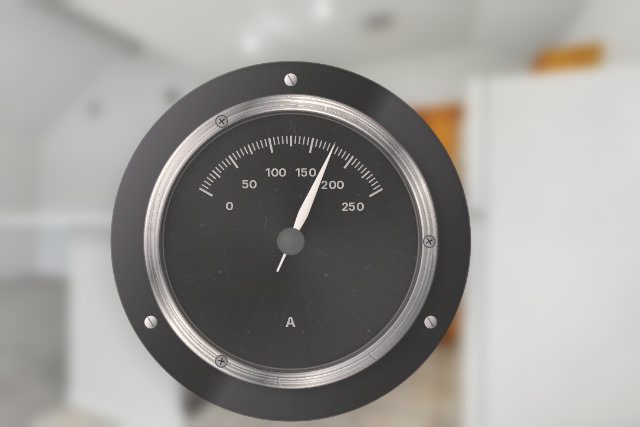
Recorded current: 175
